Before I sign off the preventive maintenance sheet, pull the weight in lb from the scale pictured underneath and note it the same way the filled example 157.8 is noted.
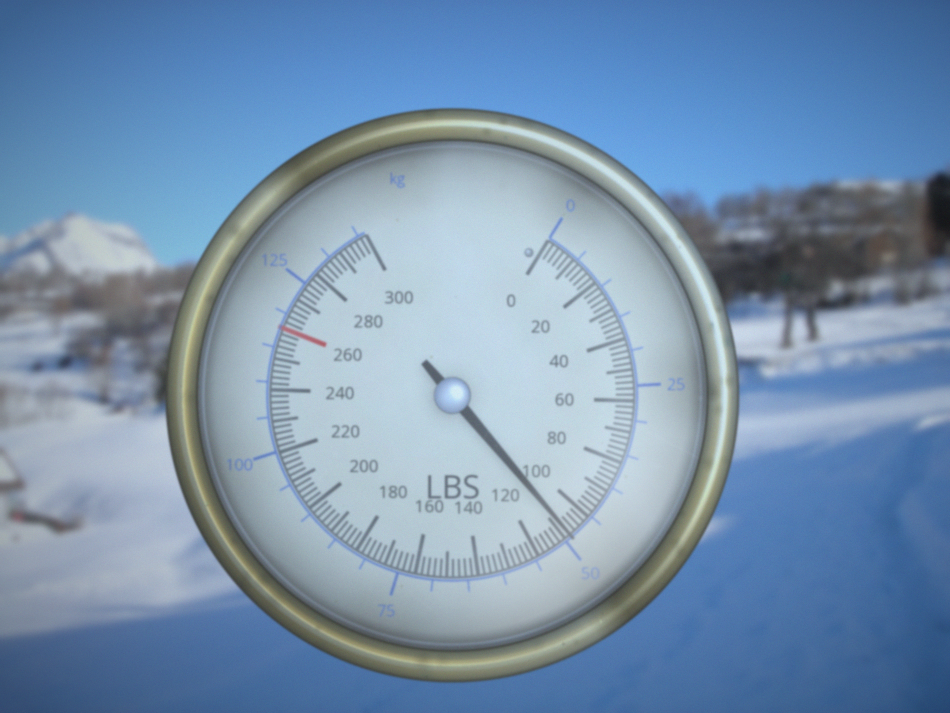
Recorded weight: 108
